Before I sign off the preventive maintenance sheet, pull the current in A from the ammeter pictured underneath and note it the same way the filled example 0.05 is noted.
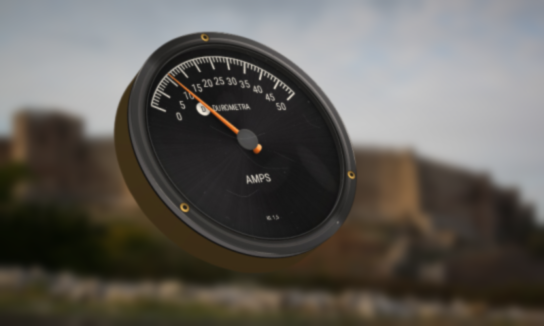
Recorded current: 10
